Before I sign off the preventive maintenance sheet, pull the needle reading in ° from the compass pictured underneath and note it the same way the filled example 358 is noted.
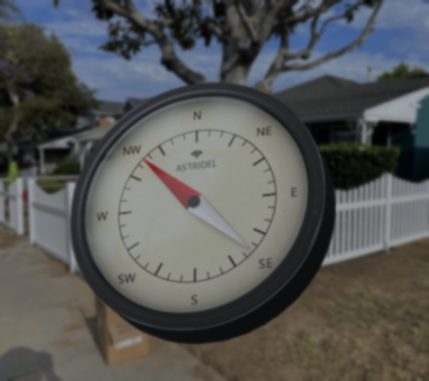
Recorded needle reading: 315
